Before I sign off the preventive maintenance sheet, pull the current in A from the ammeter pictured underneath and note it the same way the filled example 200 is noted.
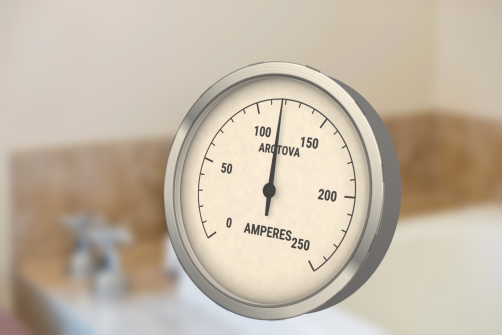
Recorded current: 120
